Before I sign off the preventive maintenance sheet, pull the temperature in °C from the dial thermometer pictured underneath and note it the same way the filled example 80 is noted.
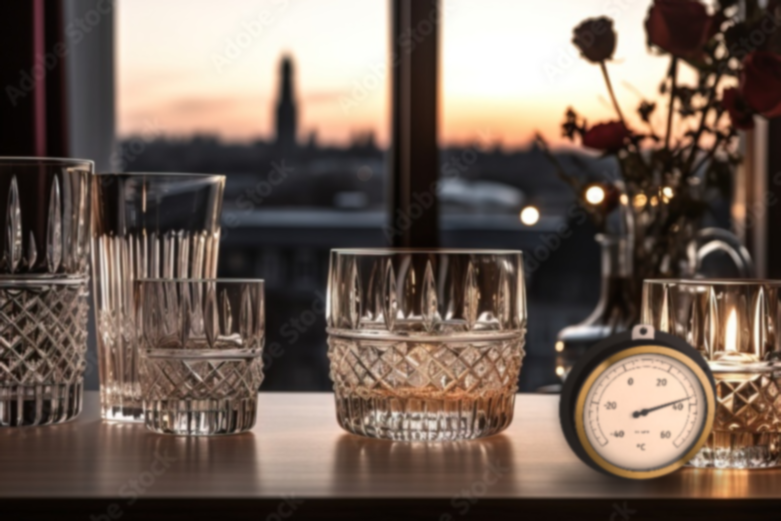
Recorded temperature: 36
